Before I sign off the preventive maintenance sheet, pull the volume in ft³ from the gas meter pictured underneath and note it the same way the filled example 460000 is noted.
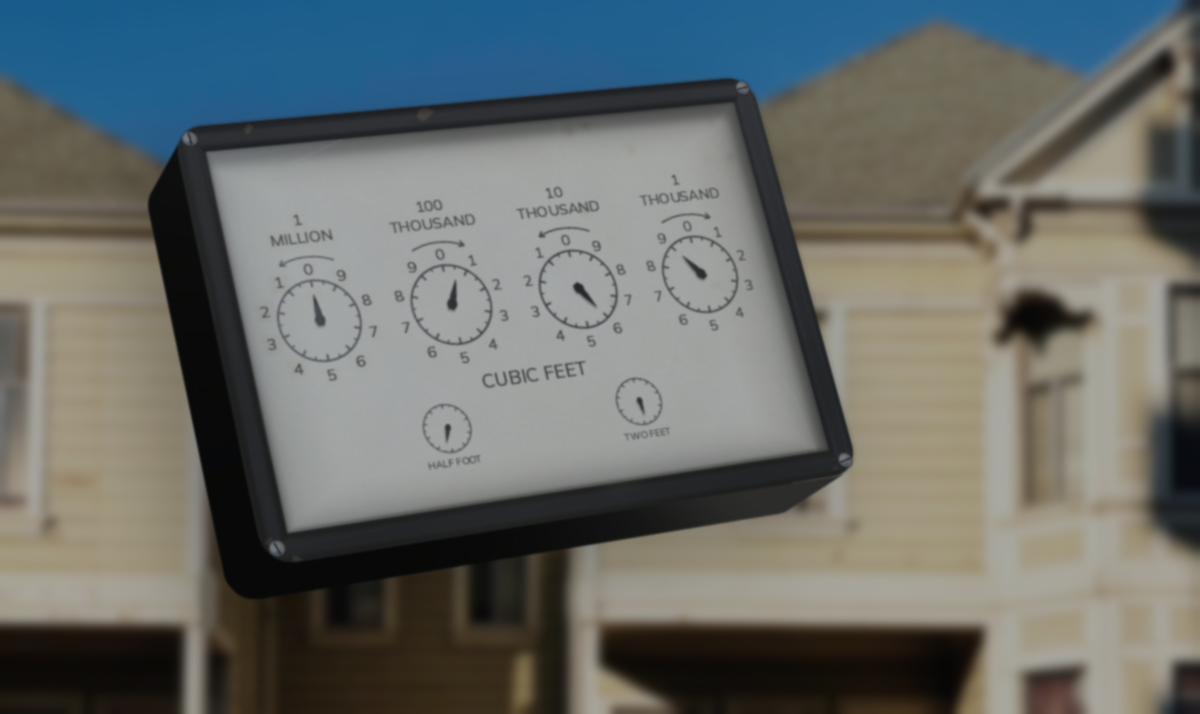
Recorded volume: 5900
